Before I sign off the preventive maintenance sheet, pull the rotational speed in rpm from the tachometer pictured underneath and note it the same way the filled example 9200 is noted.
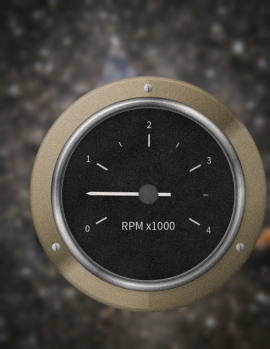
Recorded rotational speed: 500
